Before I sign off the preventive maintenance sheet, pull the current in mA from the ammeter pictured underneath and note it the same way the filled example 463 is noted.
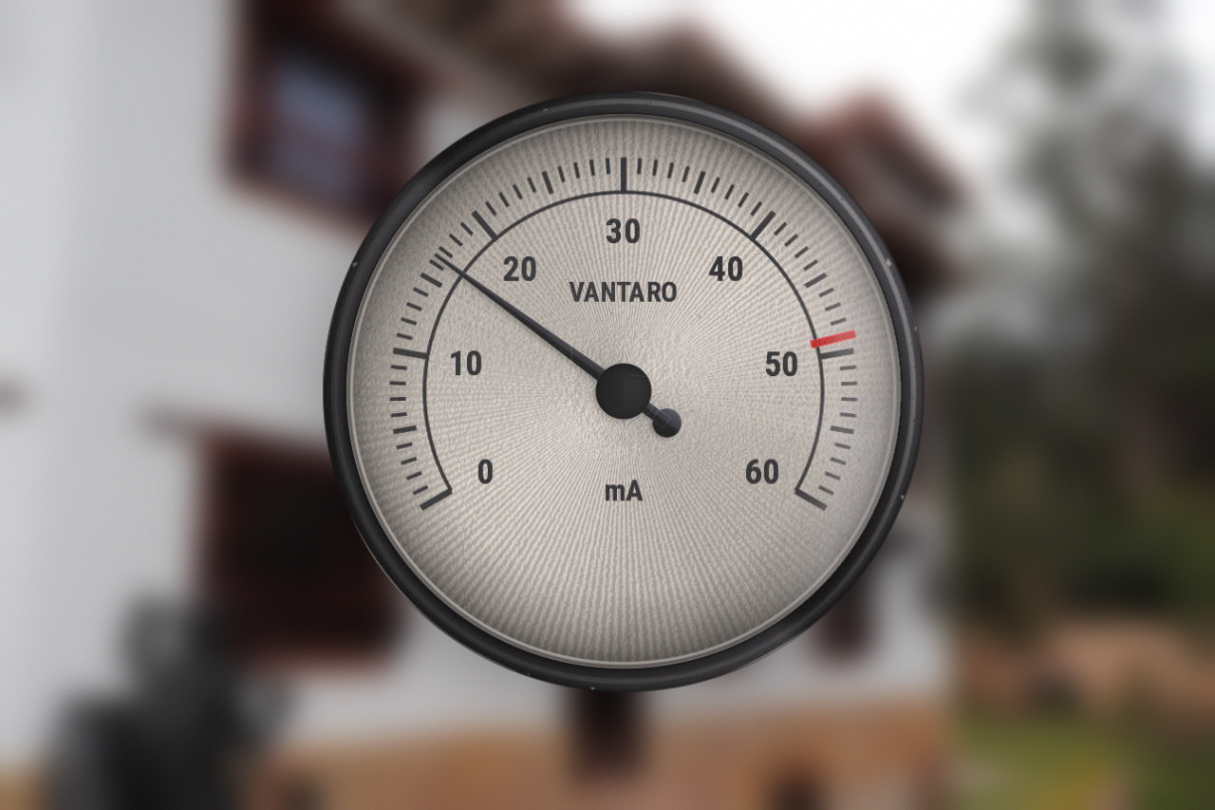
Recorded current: 16.5
